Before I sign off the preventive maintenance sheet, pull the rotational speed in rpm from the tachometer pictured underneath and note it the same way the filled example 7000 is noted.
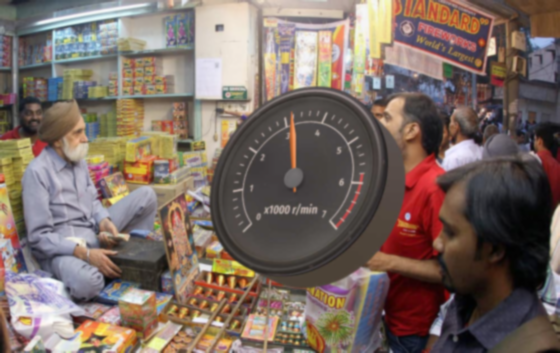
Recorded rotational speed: 3200
